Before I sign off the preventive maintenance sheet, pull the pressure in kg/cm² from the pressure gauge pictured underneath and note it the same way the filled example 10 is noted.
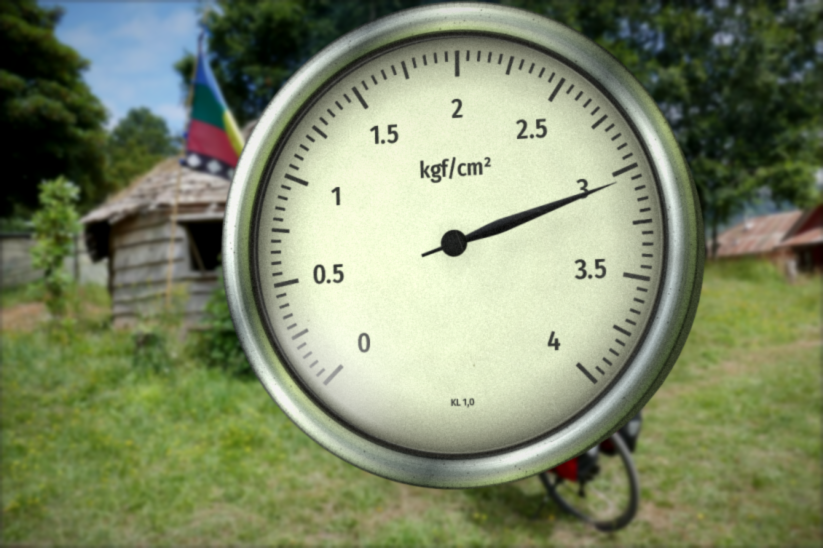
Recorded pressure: 3.05
